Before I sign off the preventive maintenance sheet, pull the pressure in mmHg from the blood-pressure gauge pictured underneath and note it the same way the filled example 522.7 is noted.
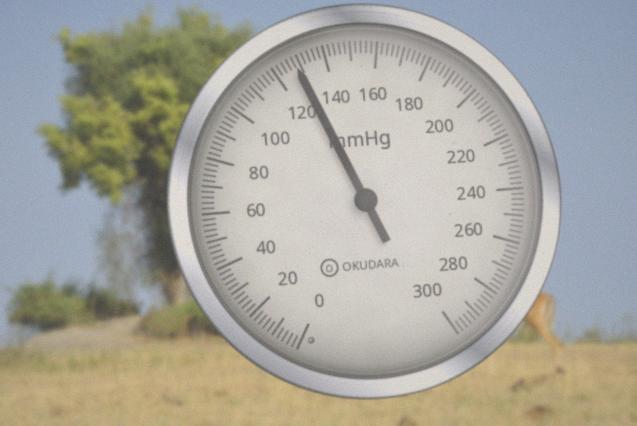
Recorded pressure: 128
